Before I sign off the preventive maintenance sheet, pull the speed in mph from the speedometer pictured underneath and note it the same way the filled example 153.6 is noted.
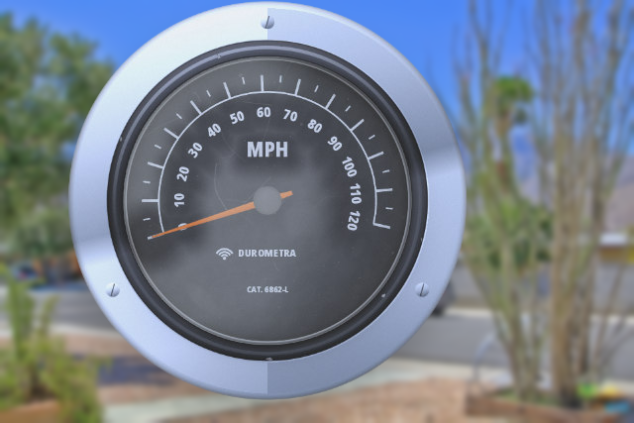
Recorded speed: 0
